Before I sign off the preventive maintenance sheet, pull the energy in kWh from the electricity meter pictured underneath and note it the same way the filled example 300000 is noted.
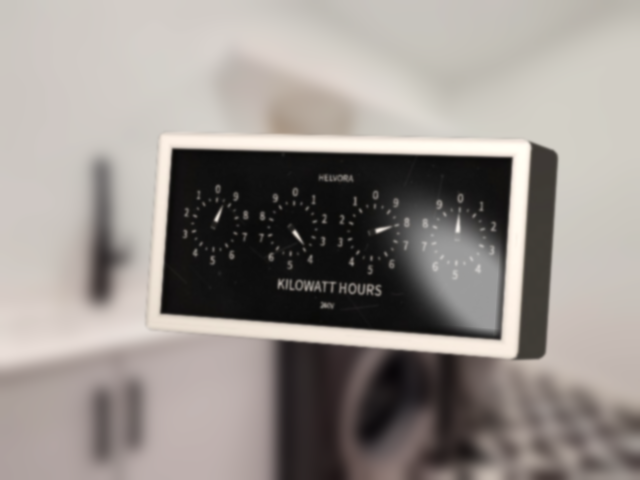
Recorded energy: 9380
